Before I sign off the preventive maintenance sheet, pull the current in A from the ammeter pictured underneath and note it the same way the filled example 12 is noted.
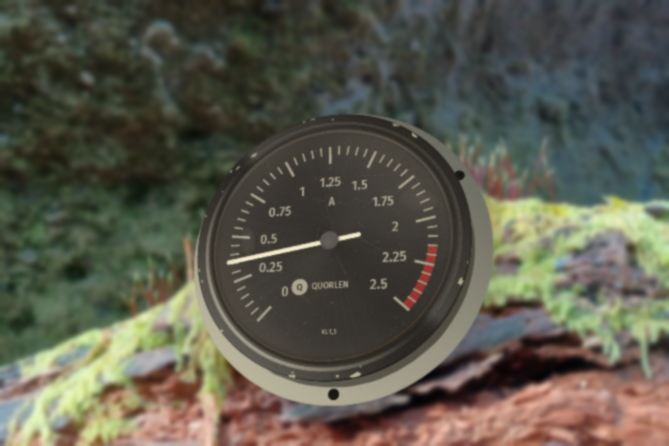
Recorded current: 0.35
